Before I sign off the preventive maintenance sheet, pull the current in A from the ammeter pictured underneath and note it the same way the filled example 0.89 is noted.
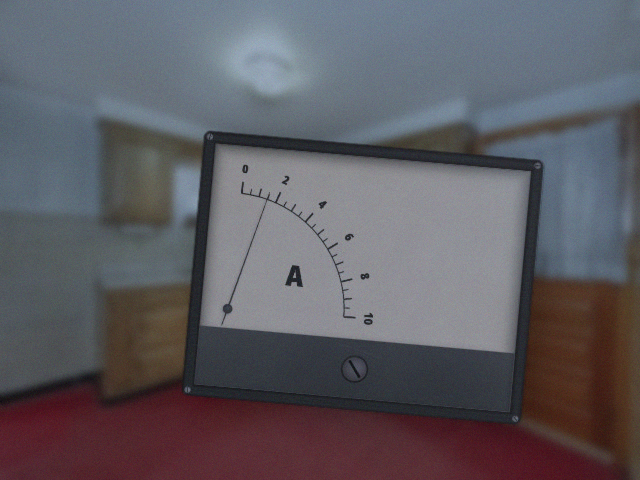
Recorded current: 1.5
